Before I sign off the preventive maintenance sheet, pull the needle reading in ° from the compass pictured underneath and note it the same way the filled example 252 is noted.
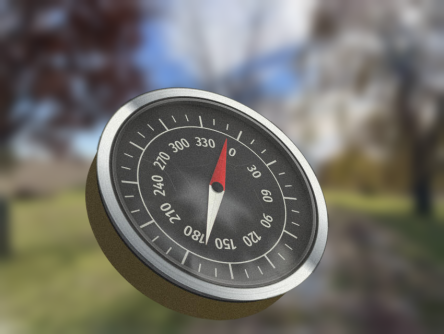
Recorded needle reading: 350
